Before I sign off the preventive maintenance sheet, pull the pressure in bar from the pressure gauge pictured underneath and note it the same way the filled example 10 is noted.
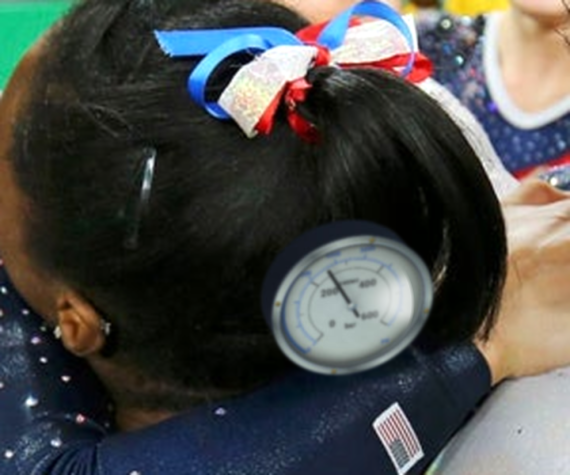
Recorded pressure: 250
